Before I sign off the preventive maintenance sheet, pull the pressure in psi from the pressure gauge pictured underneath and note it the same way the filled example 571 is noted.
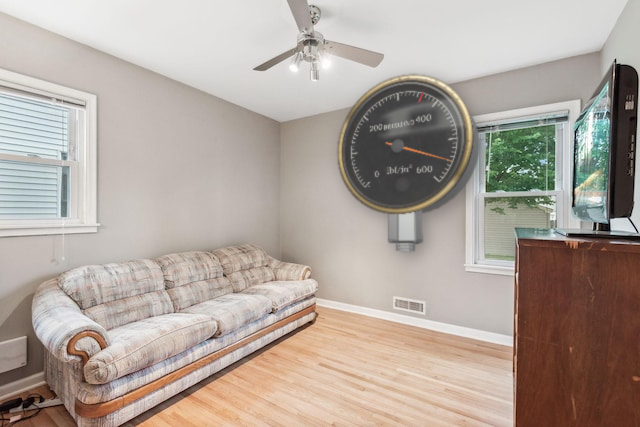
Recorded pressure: 550
